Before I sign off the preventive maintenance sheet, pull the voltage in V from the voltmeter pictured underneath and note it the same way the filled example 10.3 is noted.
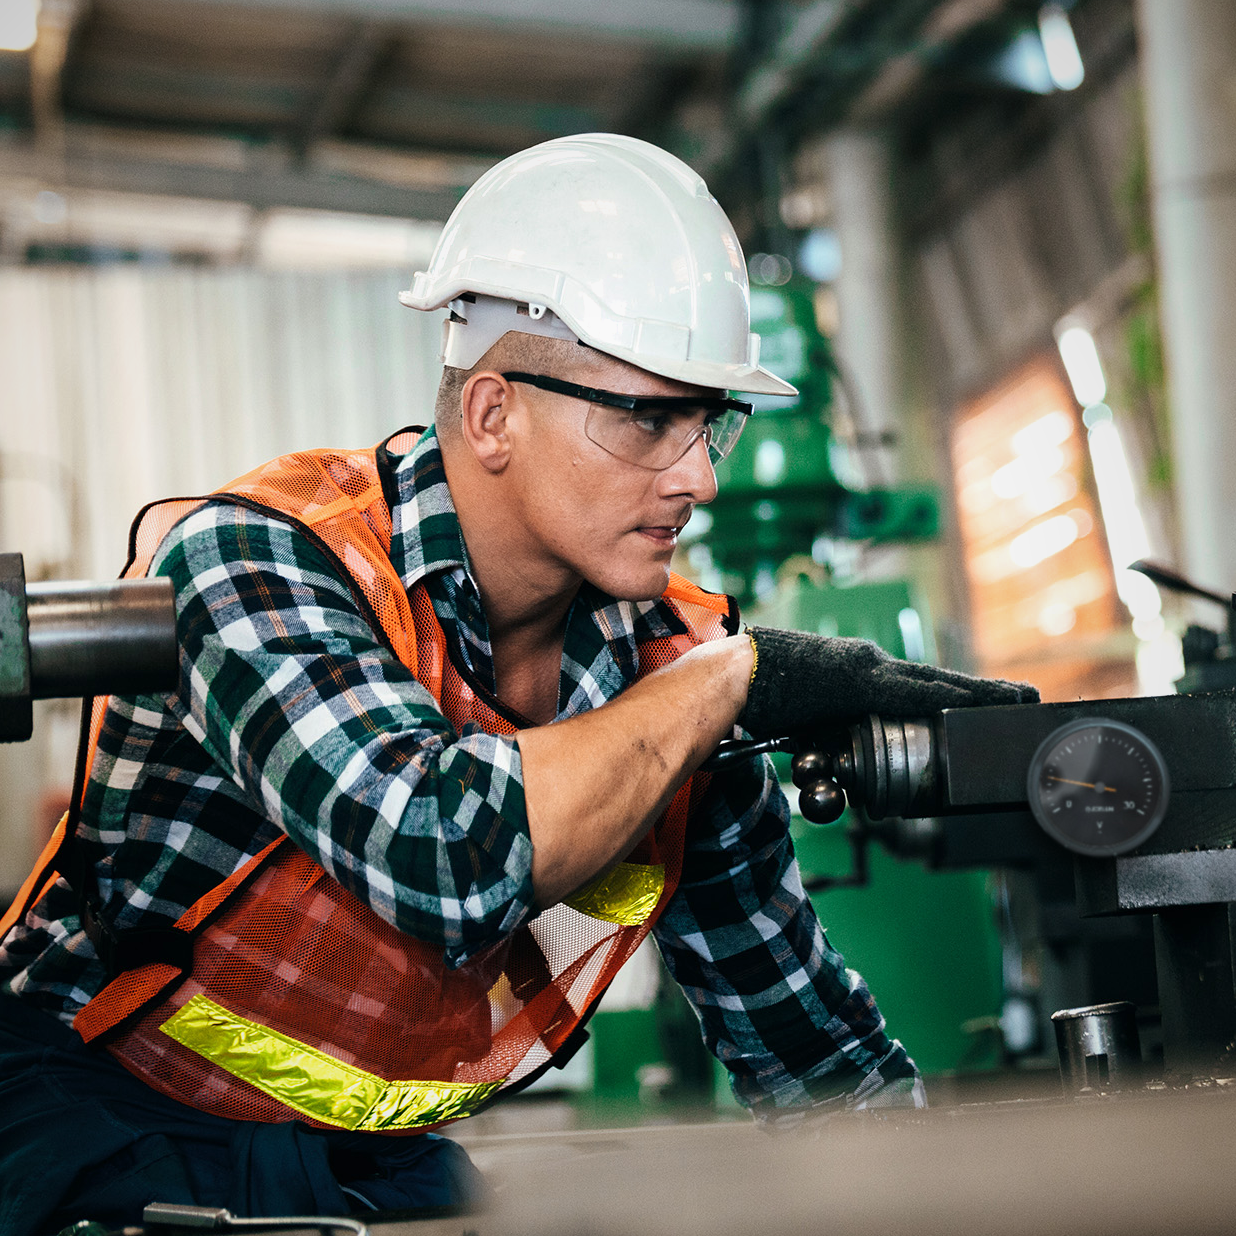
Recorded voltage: 5
